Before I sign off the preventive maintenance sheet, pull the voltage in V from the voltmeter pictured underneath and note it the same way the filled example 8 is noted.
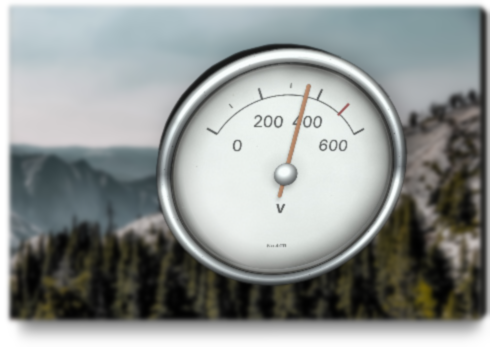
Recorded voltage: 350
